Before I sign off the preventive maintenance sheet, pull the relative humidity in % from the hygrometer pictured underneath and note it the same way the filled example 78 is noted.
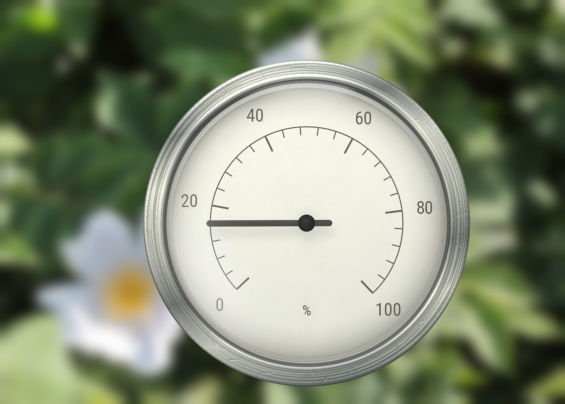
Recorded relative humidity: 16
